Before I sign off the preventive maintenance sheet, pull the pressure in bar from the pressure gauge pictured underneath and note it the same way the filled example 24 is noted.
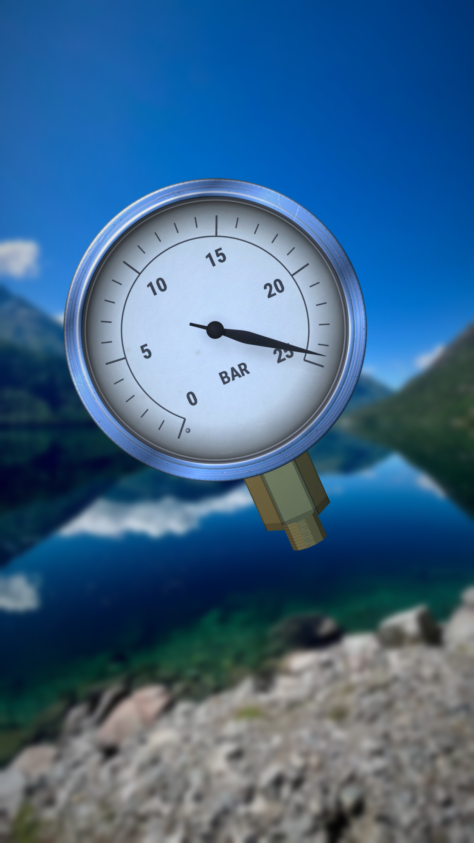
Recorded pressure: 24.5
